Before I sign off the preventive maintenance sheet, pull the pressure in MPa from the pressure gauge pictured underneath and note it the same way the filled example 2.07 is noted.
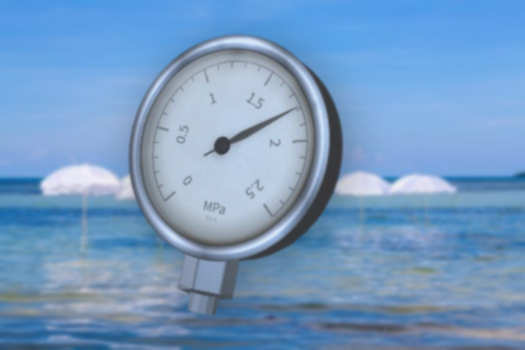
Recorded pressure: 1.8
